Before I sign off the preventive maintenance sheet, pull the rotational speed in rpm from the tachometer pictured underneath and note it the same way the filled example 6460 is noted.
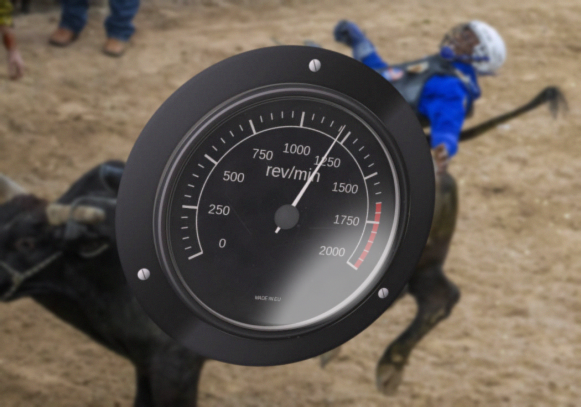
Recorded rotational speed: 1200
